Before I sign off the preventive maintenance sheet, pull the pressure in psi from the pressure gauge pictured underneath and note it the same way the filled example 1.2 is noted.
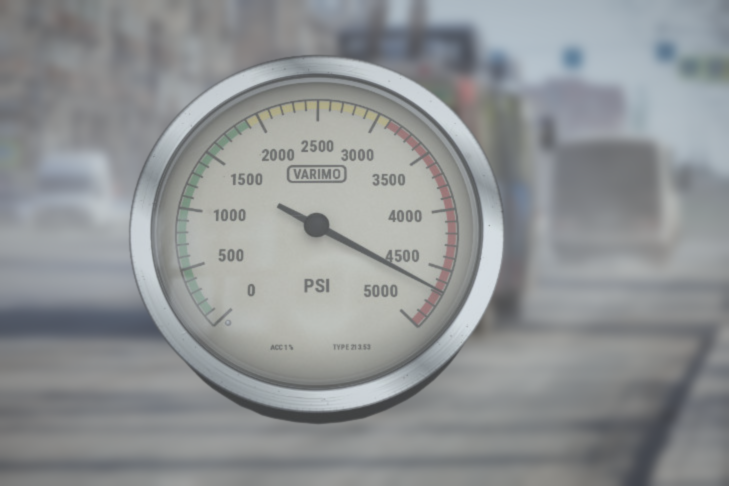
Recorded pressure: 4700
